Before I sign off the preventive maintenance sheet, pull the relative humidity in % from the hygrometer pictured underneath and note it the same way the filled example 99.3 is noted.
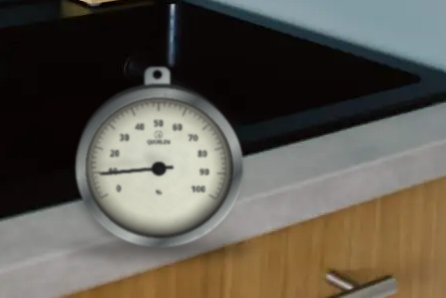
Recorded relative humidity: 10
